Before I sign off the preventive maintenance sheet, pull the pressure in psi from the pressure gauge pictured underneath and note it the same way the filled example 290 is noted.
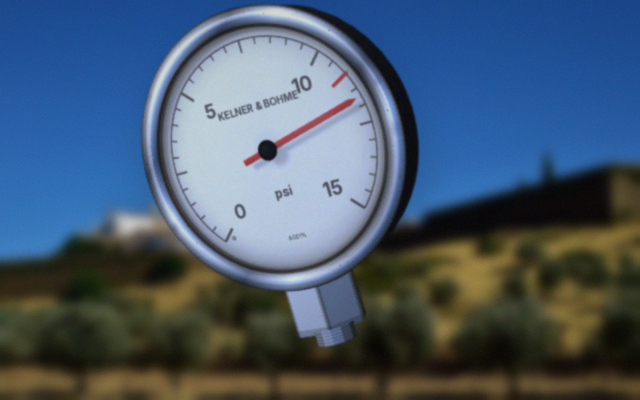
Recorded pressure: 11.75
